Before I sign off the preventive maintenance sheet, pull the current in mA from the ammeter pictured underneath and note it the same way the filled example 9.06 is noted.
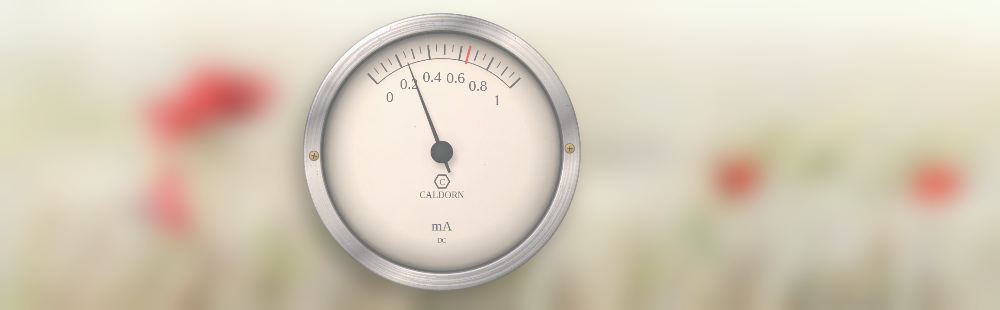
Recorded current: 0.25
